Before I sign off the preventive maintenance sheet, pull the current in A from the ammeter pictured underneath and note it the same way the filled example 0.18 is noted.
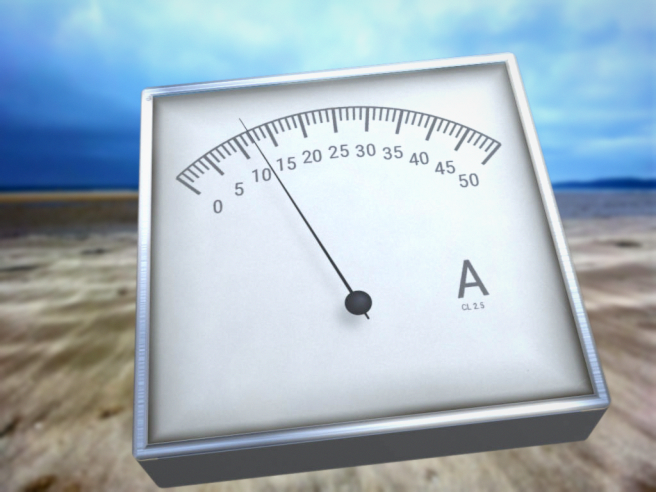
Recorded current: 12
